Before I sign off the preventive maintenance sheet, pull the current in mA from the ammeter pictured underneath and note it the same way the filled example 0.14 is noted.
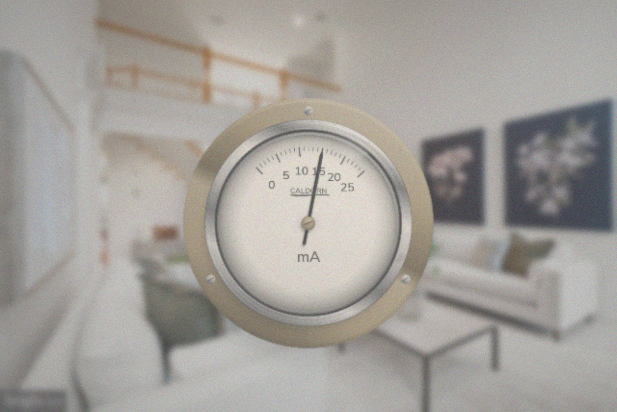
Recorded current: 15
